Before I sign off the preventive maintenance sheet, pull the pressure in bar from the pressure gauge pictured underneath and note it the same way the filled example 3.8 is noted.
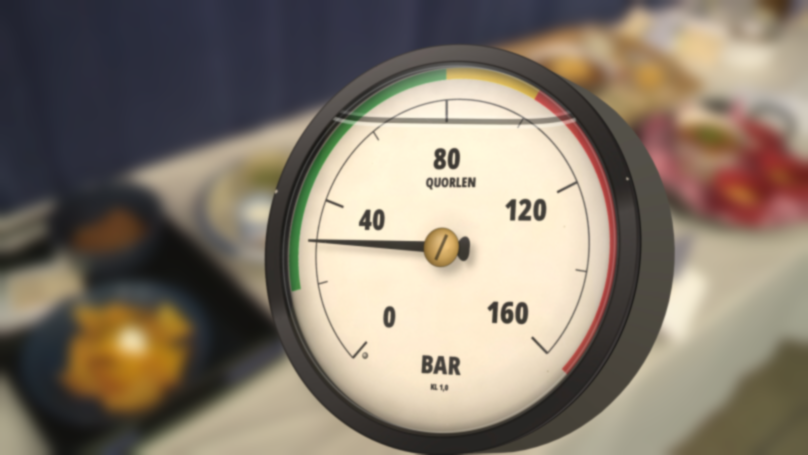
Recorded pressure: 30
